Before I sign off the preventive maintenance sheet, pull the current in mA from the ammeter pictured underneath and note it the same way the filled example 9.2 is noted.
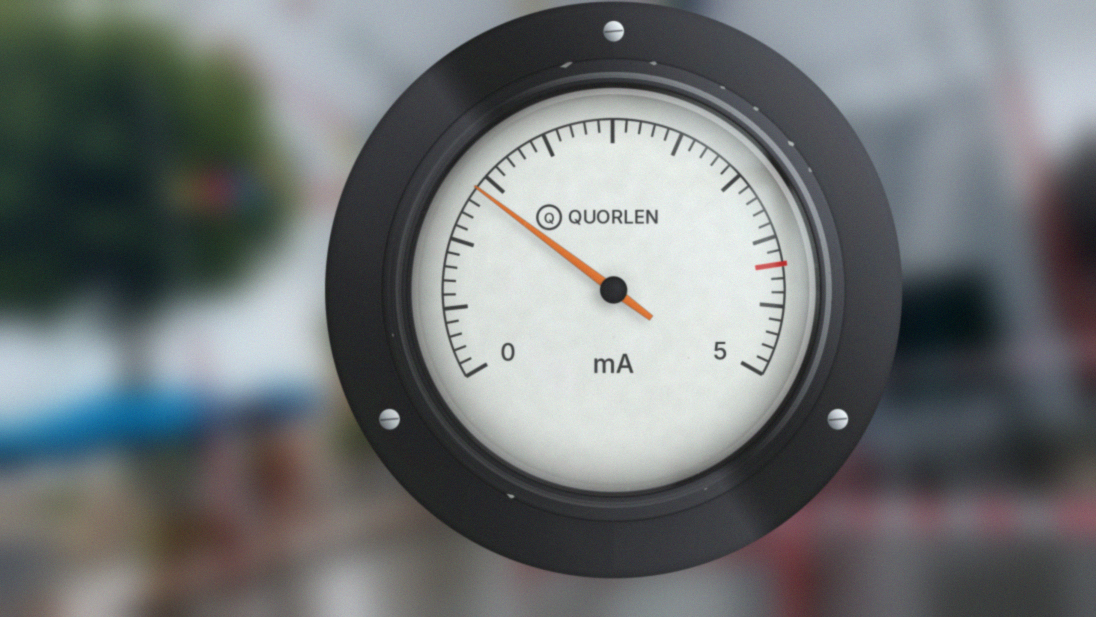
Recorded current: 1.4
